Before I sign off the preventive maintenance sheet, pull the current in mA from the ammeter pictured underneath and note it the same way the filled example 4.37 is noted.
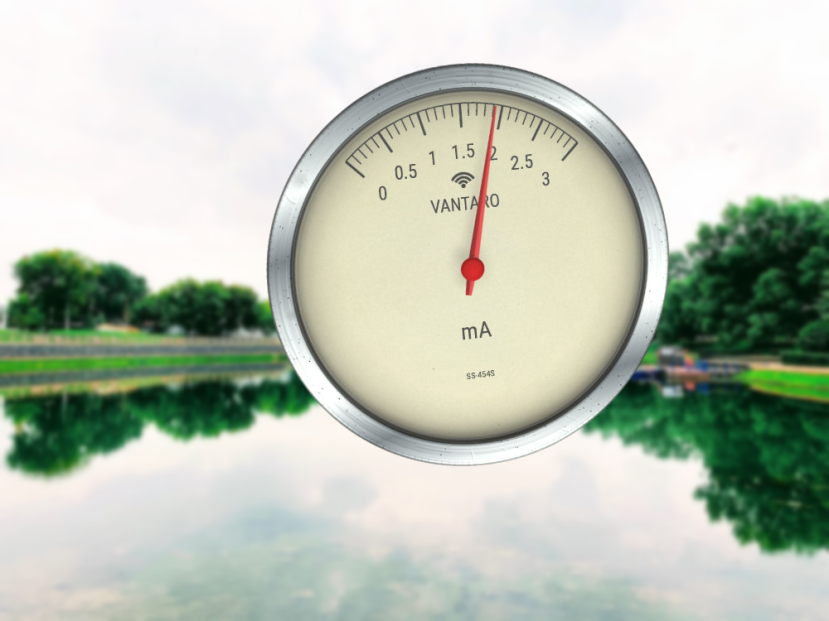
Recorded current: 1.9
